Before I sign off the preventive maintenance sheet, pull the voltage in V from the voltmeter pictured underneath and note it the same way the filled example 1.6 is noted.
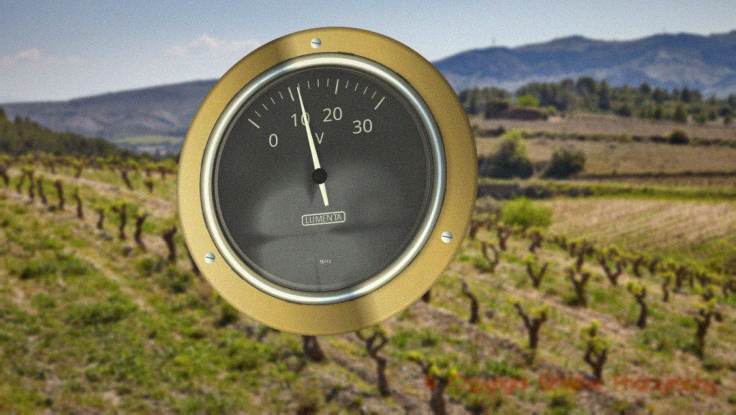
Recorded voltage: 12
